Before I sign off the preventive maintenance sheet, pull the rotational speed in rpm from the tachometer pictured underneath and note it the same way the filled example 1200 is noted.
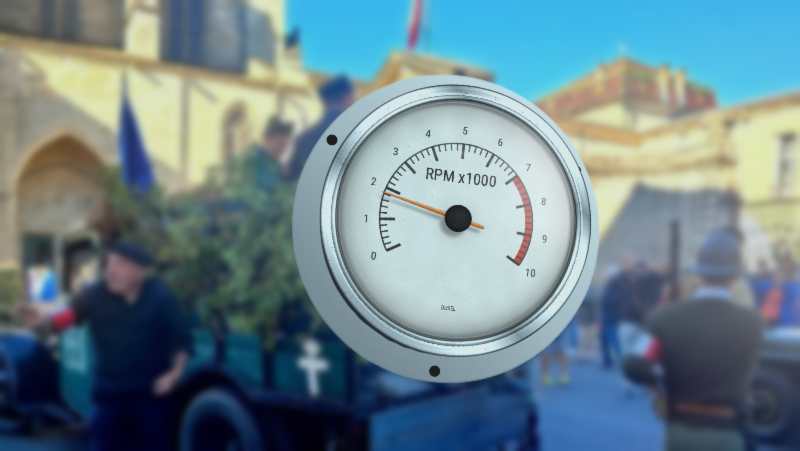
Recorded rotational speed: 1800
